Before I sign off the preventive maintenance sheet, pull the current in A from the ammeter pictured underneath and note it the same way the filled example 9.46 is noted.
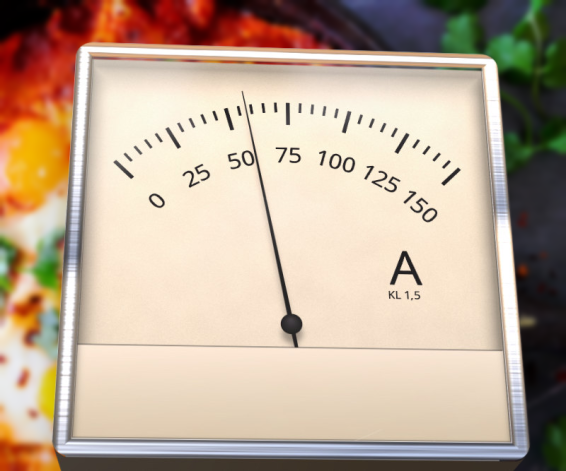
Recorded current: 57.5
